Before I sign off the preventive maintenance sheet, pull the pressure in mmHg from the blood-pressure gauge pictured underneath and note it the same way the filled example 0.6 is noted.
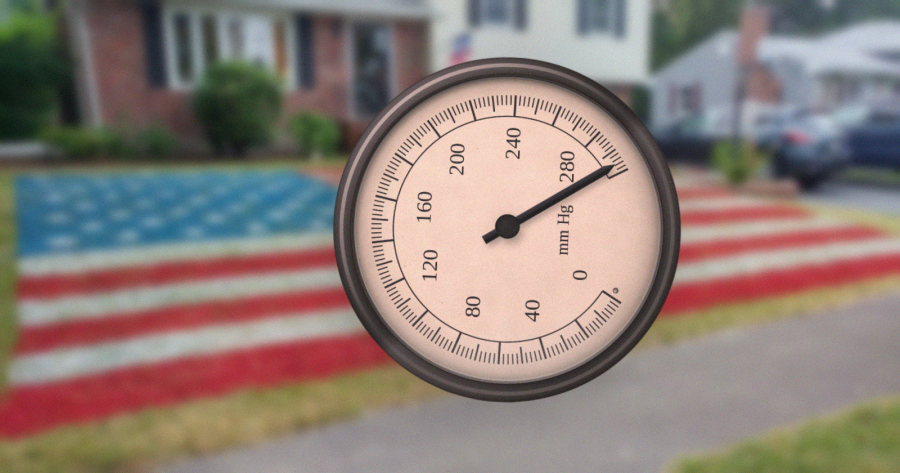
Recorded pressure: 296
